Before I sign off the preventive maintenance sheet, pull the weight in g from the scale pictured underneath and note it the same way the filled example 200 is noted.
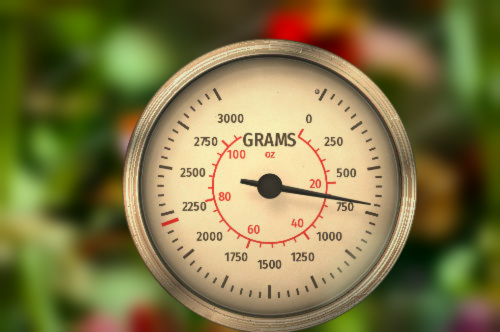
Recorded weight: 700
